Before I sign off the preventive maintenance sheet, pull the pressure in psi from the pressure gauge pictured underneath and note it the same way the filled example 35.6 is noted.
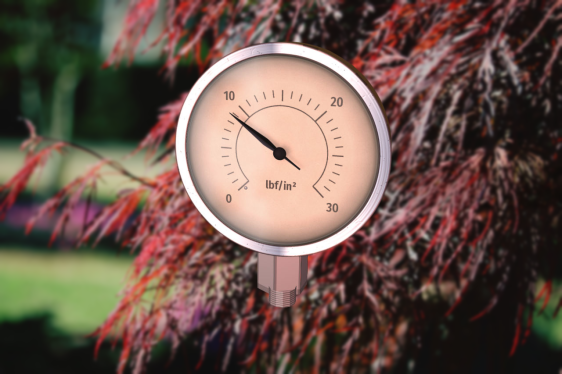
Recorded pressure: 9
